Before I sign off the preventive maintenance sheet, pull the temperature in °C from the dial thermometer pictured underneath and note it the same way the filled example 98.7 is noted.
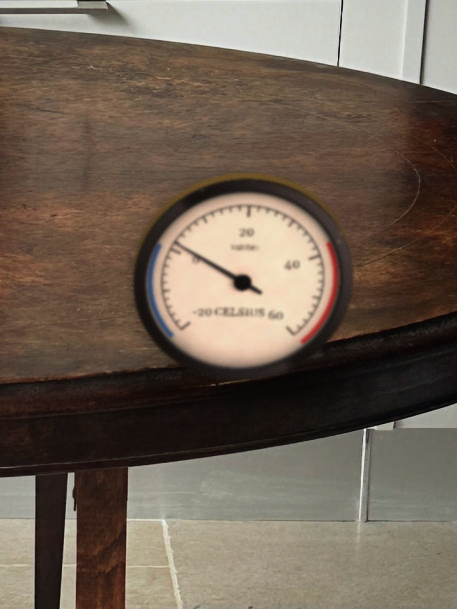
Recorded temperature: 2
